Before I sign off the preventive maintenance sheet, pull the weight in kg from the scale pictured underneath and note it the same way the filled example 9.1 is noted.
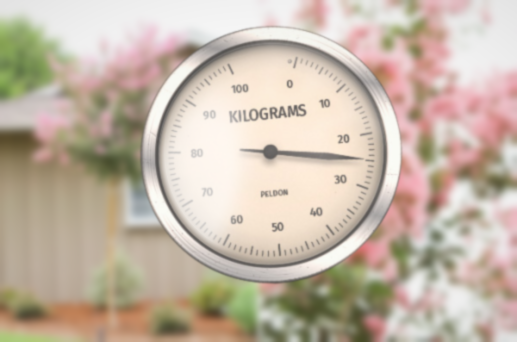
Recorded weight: 25
